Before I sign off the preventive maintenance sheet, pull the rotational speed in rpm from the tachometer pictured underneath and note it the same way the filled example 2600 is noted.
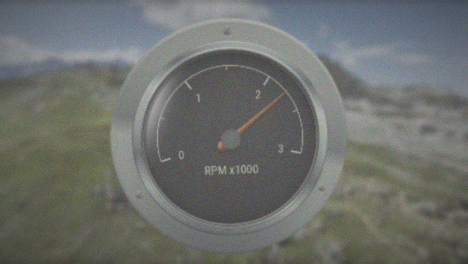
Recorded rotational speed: 2250
